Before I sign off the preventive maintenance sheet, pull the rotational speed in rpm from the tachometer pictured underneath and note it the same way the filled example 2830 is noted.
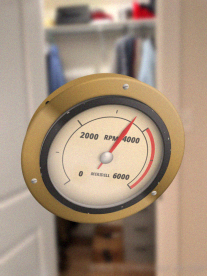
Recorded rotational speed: 3500
